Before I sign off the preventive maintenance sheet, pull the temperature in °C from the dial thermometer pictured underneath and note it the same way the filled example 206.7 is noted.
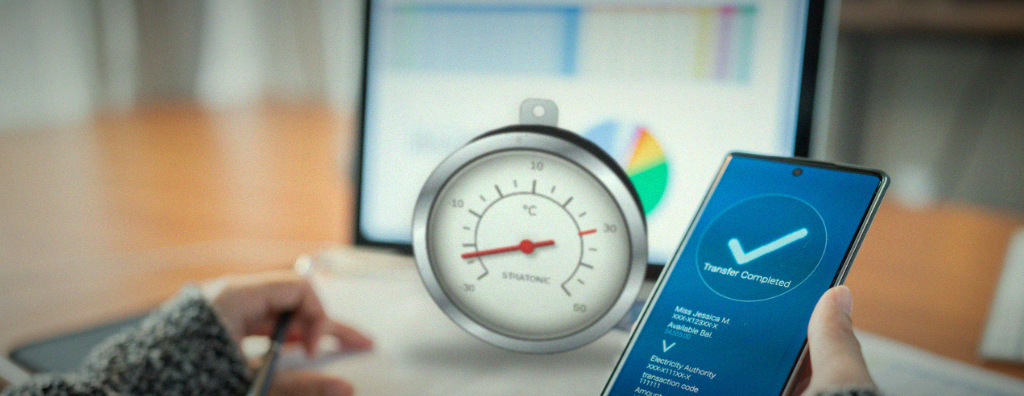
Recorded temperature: -22.5
